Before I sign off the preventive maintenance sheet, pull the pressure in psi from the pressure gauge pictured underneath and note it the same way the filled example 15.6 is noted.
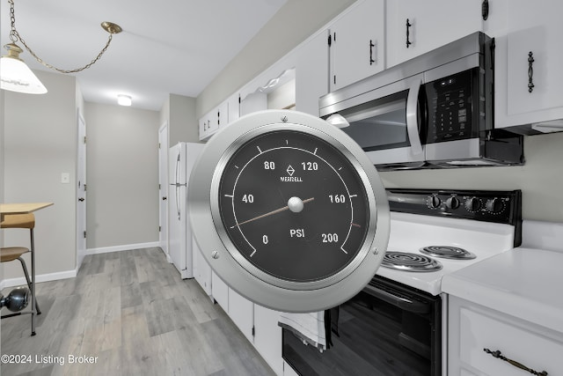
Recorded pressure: 20
